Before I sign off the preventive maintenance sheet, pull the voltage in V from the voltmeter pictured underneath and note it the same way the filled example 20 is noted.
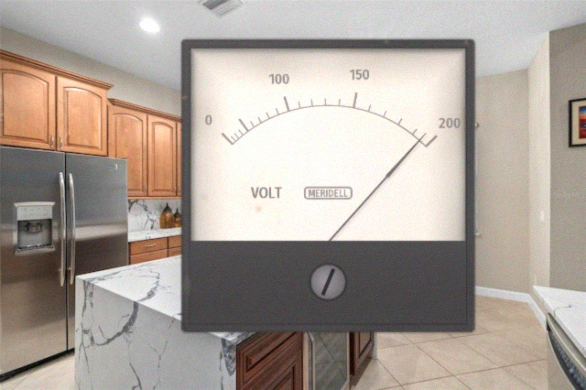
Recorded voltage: 195
